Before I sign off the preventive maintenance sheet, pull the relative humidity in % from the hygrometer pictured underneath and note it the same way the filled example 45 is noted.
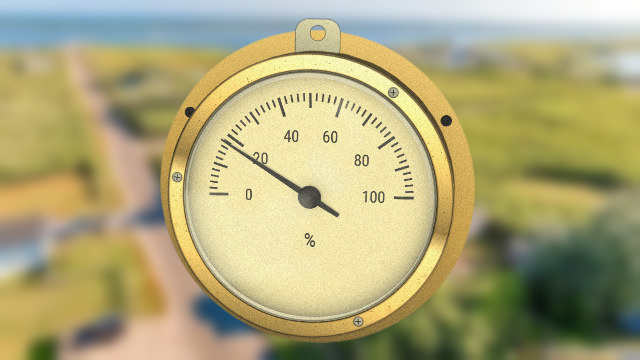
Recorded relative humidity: 18
